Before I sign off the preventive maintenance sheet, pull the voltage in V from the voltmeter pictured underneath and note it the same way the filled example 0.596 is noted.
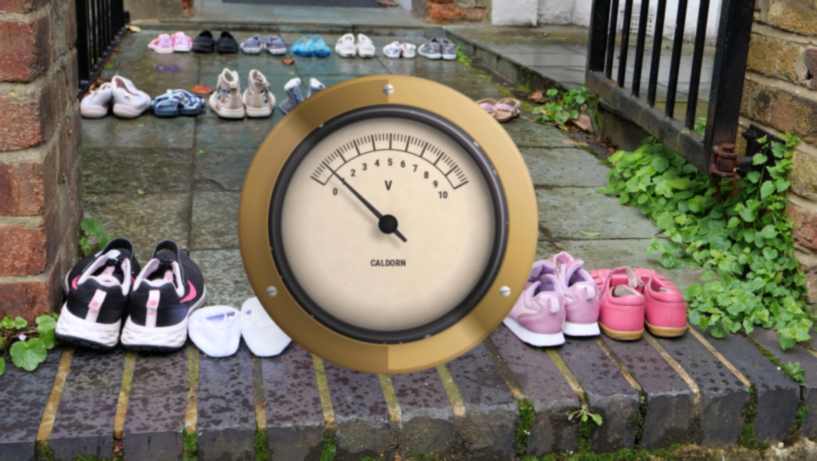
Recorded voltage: 1
